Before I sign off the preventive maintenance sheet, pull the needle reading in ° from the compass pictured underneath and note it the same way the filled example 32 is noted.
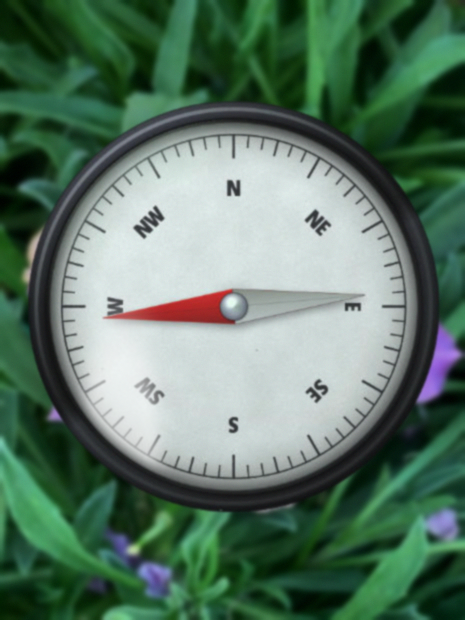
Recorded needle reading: 265
